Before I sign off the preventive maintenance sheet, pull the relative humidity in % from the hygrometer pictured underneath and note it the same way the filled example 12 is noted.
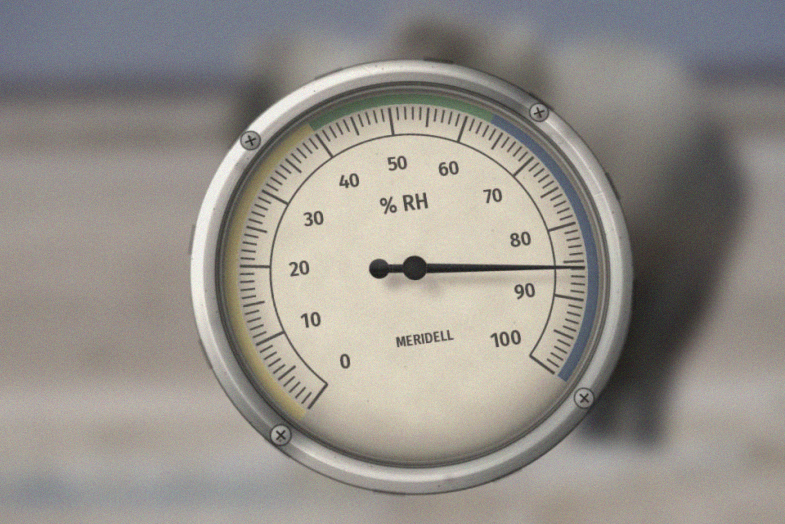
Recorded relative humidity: 86
